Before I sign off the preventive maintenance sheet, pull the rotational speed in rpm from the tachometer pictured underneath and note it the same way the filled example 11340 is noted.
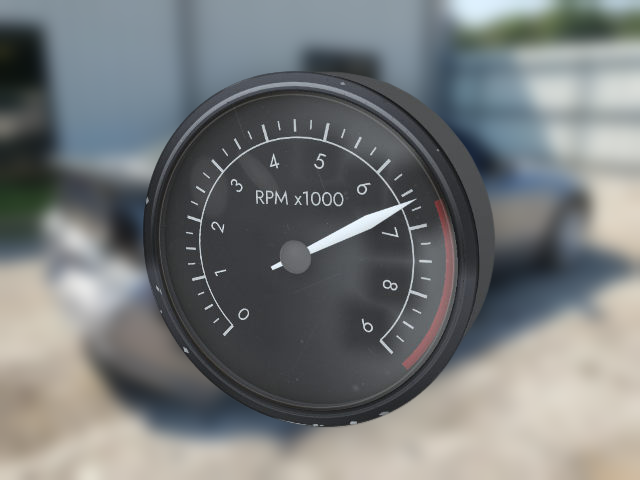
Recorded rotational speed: 6625
